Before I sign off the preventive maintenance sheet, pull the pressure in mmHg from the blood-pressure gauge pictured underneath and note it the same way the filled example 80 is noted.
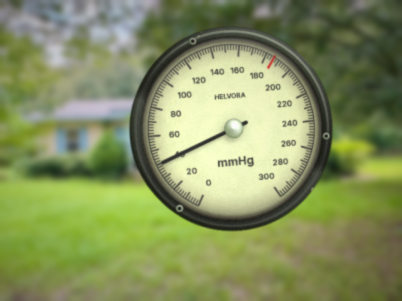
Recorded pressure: 40
